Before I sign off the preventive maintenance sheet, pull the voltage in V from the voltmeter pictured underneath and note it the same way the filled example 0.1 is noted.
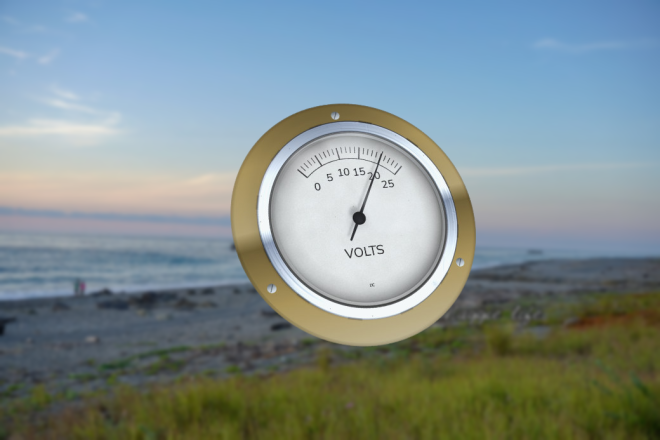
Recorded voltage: 20
